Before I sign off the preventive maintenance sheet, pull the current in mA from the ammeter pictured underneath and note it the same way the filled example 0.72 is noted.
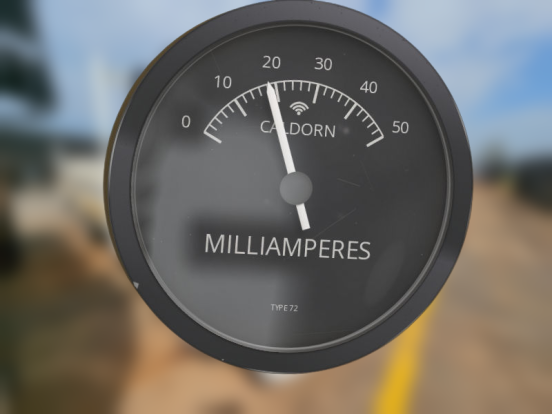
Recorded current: 18
